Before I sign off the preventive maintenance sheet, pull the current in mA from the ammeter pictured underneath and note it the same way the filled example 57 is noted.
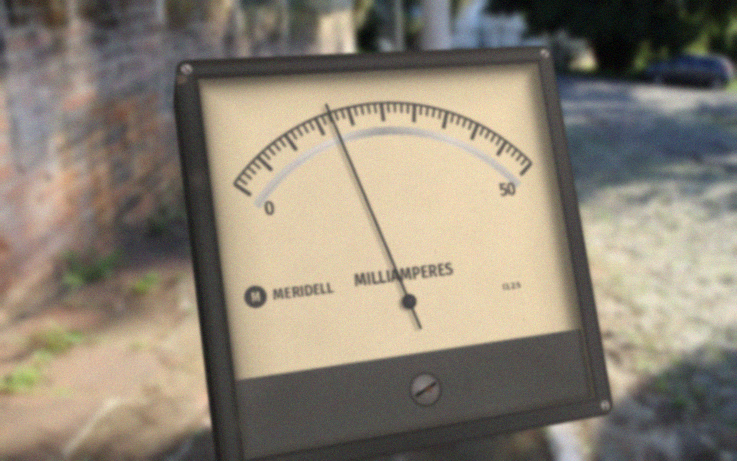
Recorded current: 17
